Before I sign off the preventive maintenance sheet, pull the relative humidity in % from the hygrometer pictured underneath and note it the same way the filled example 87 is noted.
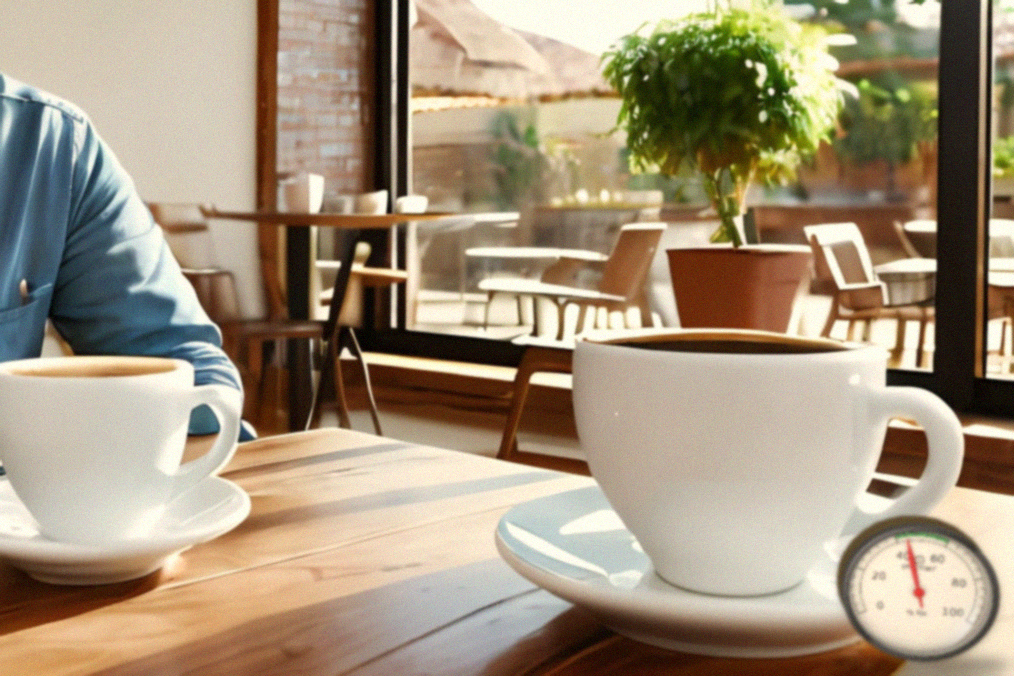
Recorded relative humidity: 44
